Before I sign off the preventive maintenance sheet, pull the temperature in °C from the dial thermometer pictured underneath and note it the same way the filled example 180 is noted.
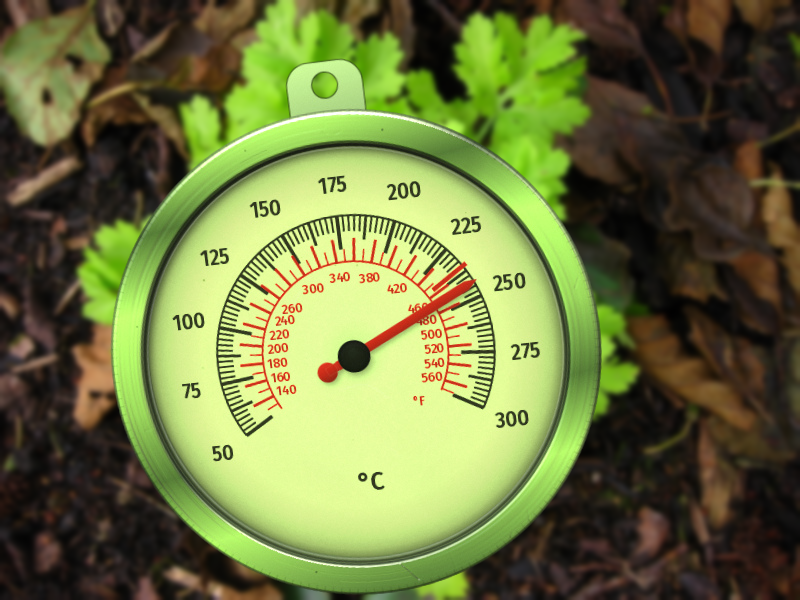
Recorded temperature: 242.5
